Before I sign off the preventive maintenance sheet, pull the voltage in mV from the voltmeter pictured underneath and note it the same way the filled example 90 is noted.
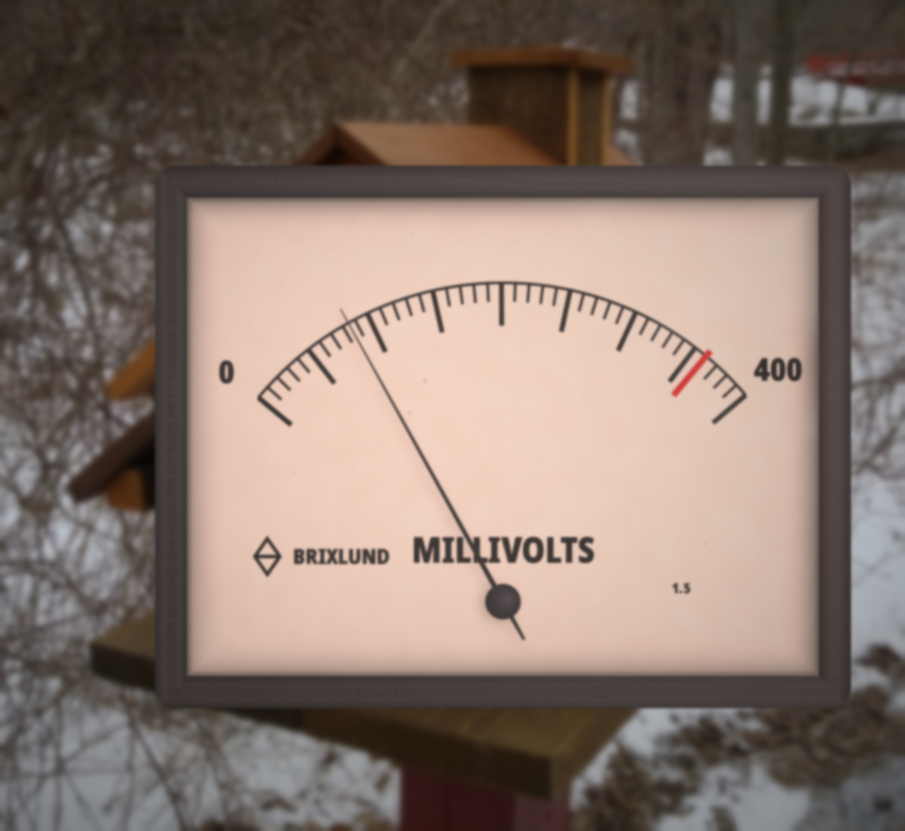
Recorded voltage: 85
